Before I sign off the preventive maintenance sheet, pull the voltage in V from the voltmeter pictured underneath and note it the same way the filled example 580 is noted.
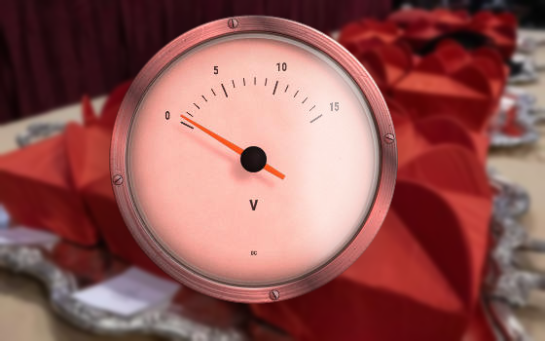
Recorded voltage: 0.5
